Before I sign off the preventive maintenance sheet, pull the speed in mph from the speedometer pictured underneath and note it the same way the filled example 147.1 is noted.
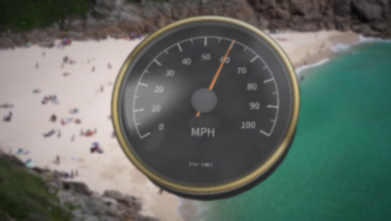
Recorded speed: 60
